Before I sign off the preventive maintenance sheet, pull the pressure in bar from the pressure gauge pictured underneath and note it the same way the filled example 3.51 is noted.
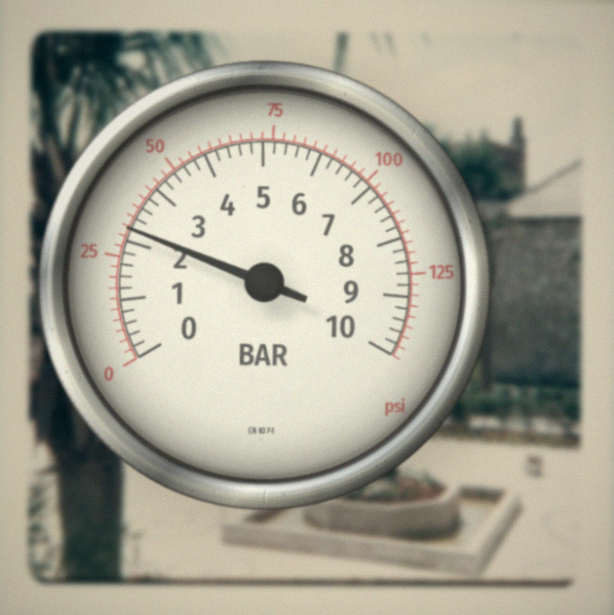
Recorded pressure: 2.2
